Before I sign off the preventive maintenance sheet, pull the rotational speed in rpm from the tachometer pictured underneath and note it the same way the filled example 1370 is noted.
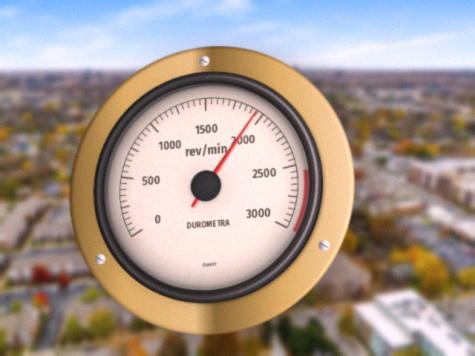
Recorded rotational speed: 1950
